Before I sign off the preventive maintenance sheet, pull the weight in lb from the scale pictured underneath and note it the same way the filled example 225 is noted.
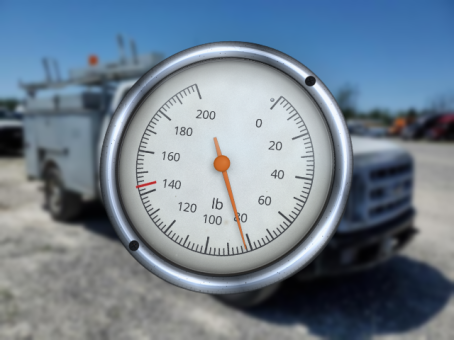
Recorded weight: 82
